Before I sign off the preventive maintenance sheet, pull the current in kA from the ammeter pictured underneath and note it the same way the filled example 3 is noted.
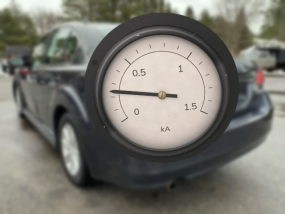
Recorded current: 0.25
